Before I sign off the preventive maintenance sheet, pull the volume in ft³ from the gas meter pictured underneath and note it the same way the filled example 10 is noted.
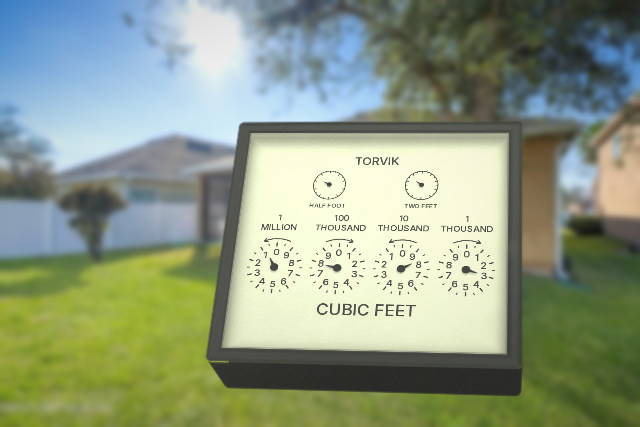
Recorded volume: 78300
